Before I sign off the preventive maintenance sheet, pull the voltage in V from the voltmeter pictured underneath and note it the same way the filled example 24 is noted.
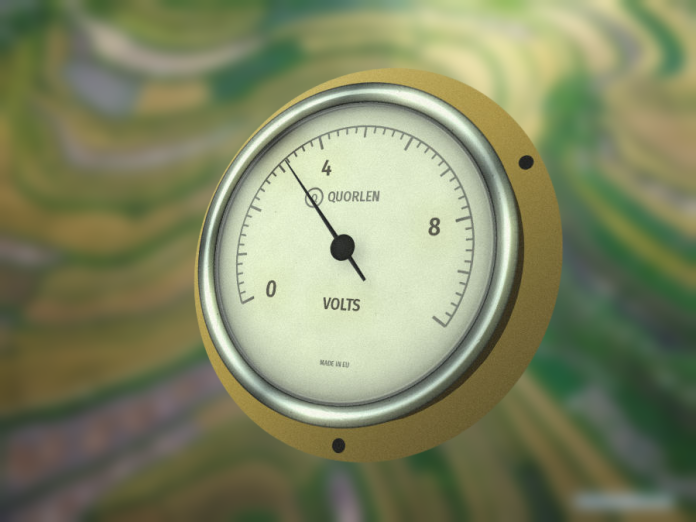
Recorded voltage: 3.2
